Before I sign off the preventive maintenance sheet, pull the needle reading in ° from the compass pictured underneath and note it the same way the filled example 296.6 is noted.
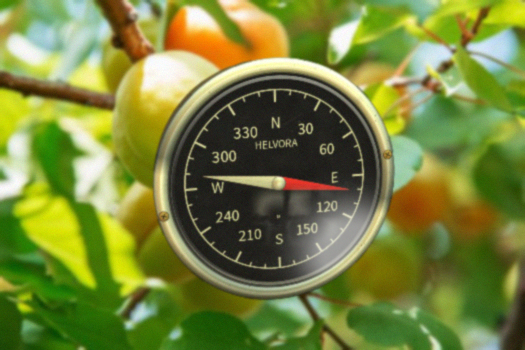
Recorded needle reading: 100
